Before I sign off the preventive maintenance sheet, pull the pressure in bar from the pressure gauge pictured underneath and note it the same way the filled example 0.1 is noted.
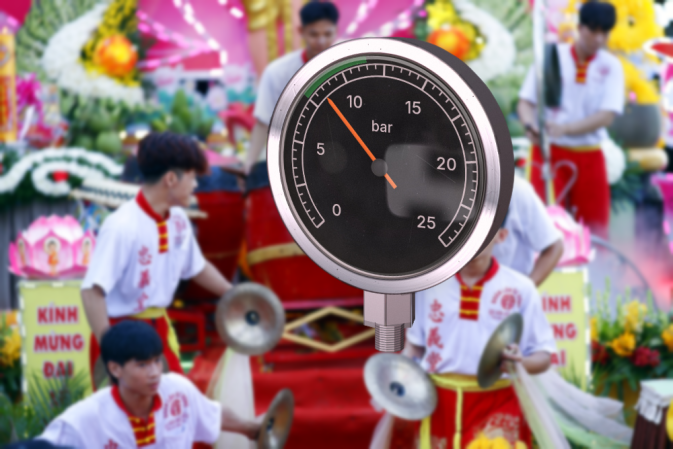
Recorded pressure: 8.5
